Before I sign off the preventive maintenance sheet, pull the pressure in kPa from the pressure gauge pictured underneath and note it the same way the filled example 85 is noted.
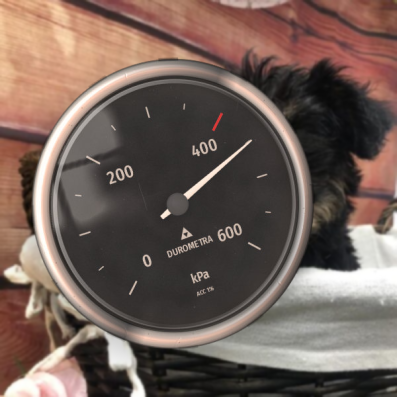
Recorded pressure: 450
